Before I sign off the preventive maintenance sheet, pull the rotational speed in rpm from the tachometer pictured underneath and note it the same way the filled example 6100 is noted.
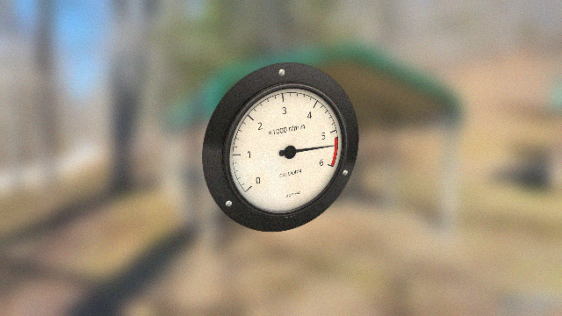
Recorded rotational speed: 5400
